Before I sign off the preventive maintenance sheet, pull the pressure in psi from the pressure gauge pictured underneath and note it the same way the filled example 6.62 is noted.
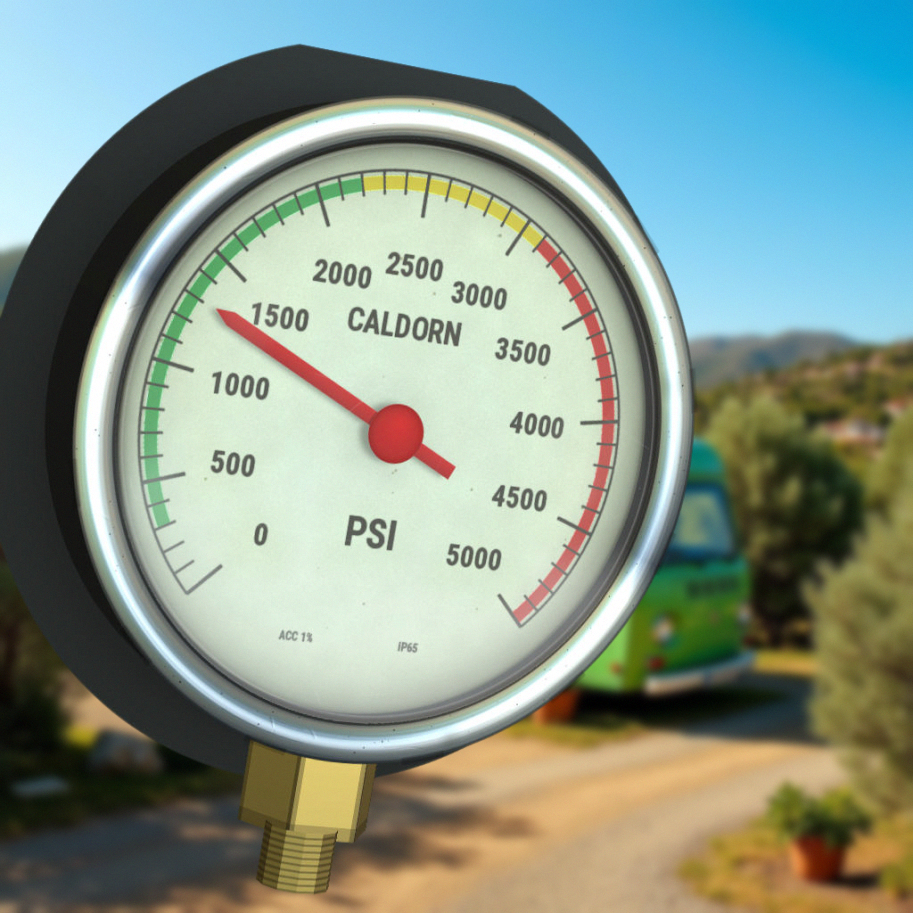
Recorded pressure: 1300
